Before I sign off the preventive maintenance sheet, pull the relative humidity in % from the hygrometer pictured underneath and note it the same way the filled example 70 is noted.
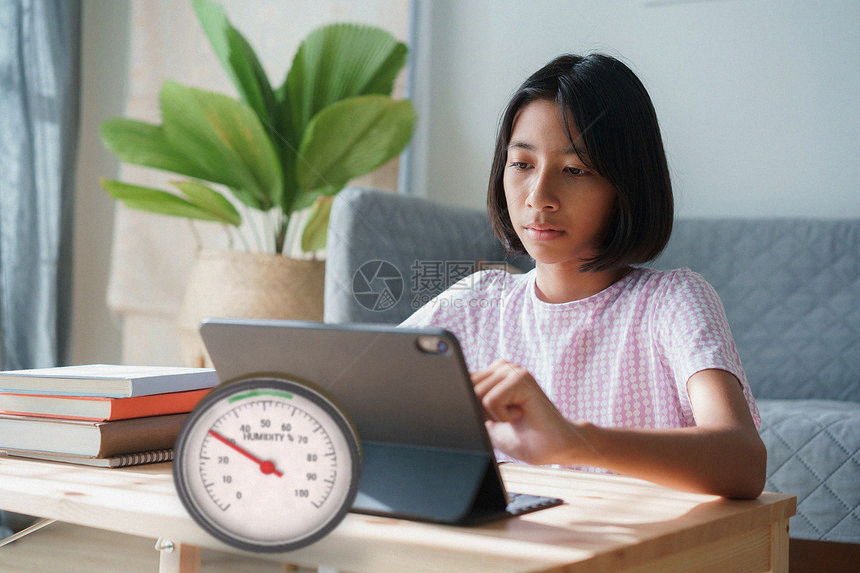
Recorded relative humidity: 30
